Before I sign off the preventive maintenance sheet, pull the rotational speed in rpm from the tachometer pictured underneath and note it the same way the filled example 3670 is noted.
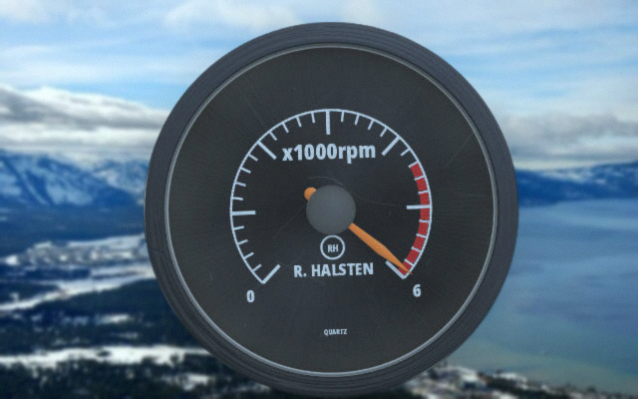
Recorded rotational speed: 5900
